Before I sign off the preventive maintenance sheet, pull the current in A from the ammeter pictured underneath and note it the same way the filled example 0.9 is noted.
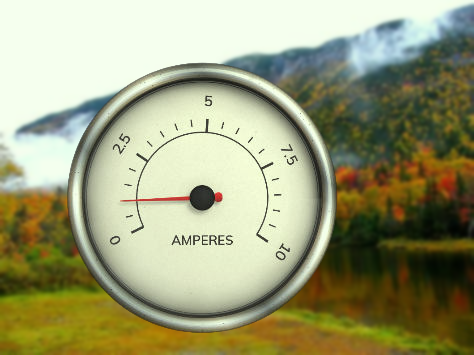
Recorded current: 1
